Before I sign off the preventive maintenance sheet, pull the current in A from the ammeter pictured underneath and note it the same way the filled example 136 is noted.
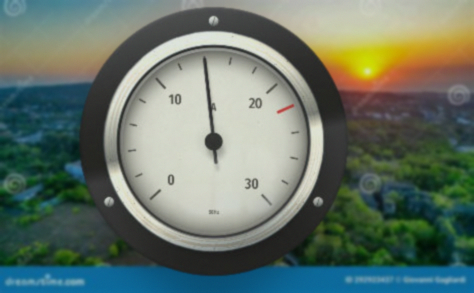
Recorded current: 14
